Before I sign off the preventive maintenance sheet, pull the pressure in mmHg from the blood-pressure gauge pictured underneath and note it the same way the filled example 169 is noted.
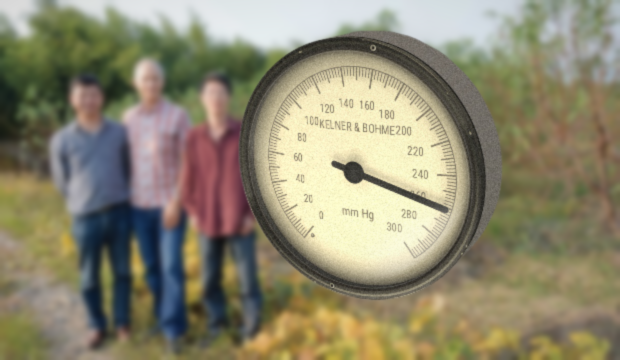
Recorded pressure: 260
